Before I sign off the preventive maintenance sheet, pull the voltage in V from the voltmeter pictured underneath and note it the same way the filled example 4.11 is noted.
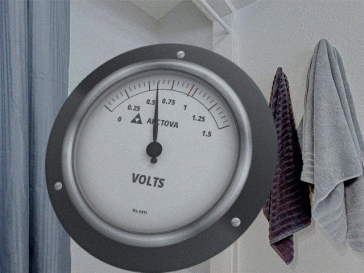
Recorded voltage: 0.6
